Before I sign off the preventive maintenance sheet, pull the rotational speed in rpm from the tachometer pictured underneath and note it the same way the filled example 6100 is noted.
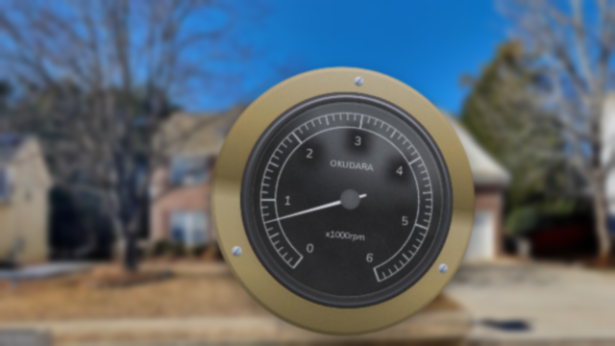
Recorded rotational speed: 700
